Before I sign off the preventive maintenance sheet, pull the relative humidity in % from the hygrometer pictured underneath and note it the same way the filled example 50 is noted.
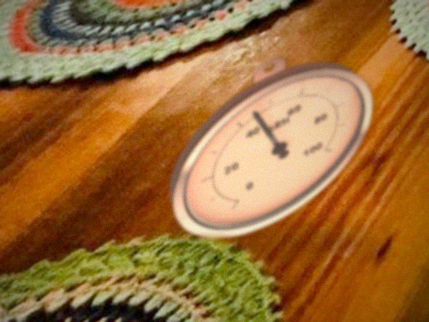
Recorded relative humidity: 45
